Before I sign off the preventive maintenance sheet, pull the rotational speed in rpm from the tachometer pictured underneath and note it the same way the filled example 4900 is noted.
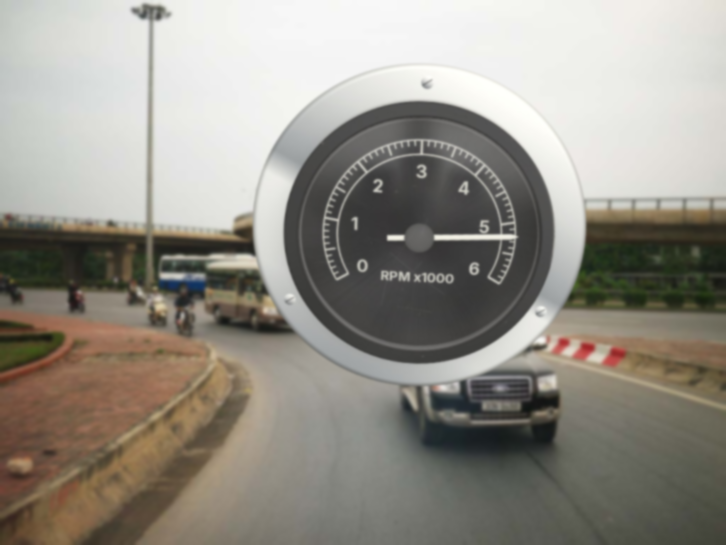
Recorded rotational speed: 5200
